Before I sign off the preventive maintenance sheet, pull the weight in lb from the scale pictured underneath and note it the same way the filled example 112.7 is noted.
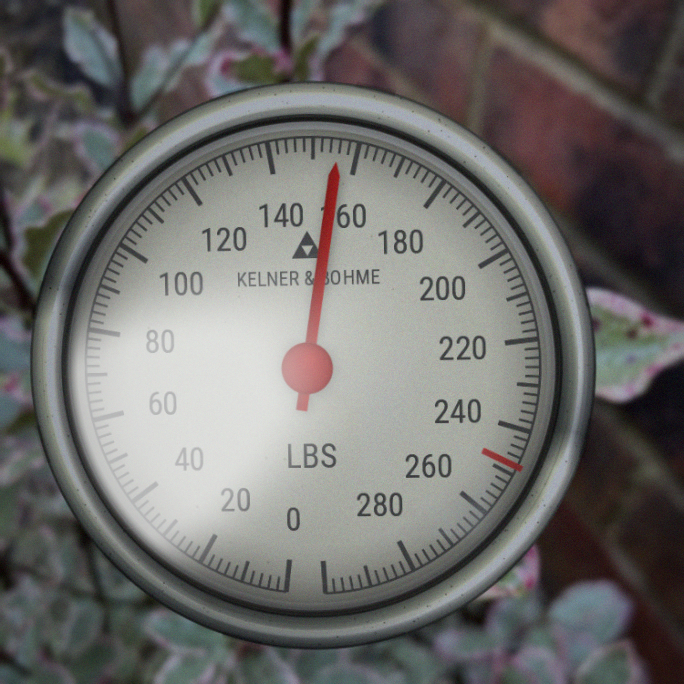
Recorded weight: 156
